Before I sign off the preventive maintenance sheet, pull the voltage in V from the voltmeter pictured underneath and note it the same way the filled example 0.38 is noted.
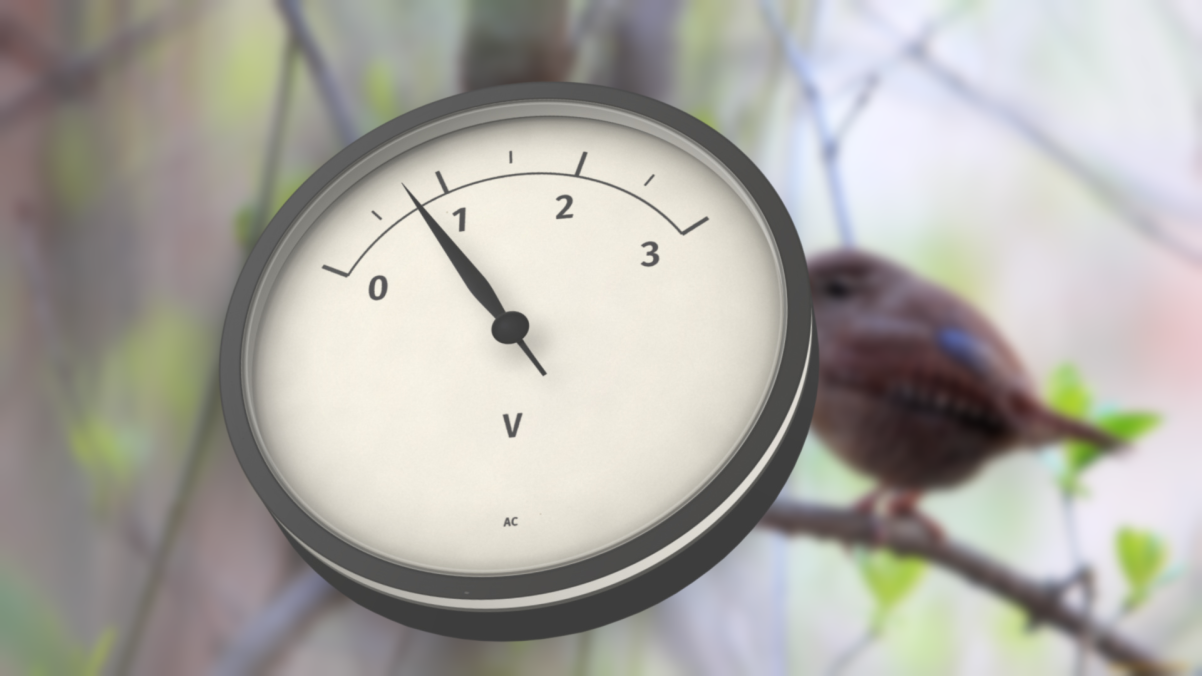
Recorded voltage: 0.75
